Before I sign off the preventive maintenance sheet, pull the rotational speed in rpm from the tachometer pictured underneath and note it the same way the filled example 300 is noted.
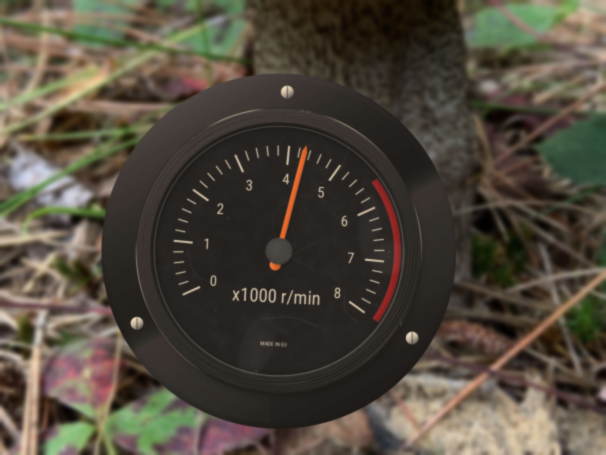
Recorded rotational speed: 4300
